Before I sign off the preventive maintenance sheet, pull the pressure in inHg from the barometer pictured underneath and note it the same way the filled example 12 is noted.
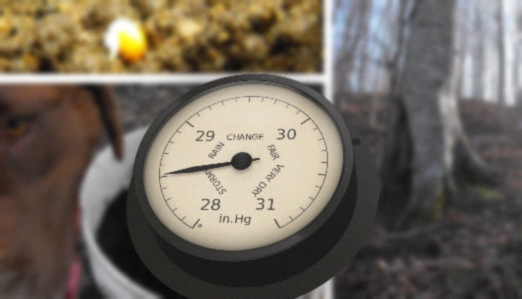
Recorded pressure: 28.5
